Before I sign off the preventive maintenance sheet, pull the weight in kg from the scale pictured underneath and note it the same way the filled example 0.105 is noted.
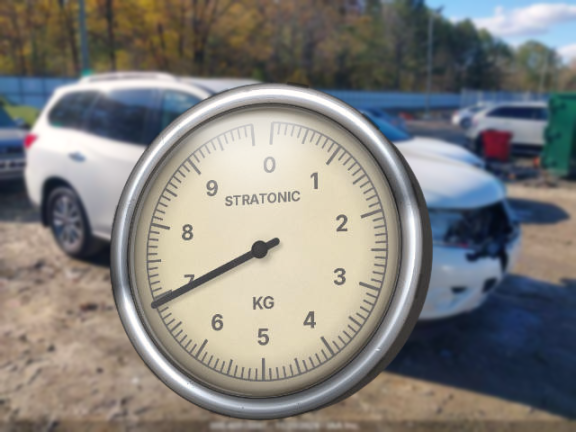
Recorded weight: 6.9
